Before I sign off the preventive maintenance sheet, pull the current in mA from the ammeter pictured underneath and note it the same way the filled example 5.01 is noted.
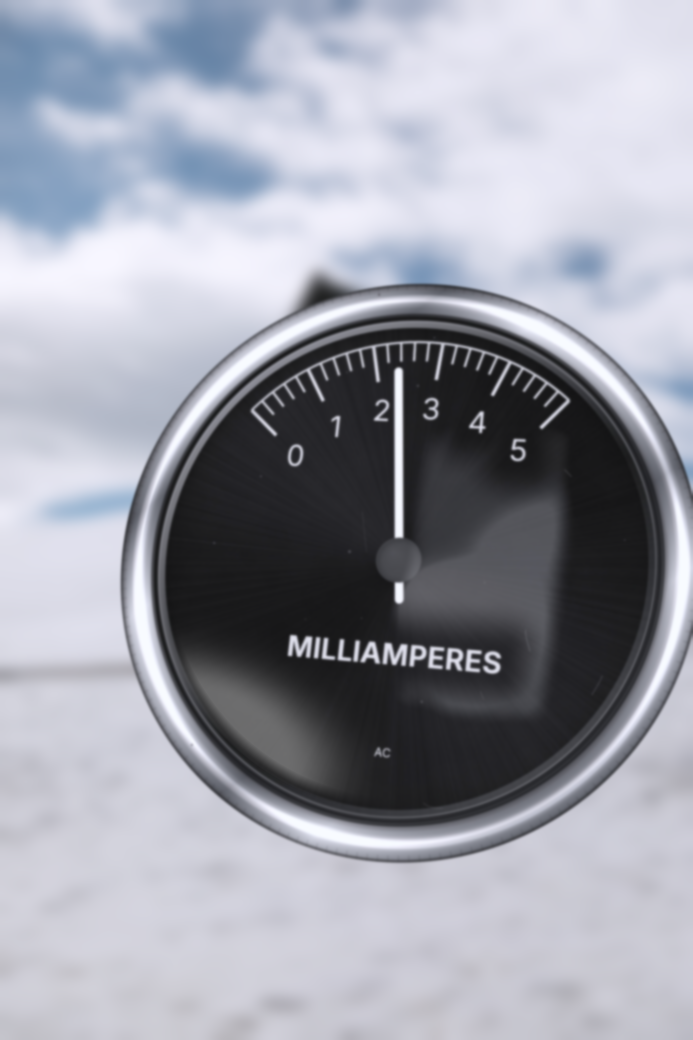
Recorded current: 2.4
